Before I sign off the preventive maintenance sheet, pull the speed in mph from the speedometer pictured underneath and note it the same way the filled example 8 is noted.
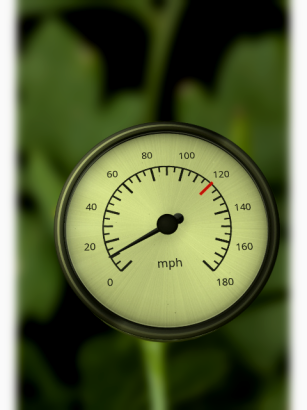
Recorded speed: 10
